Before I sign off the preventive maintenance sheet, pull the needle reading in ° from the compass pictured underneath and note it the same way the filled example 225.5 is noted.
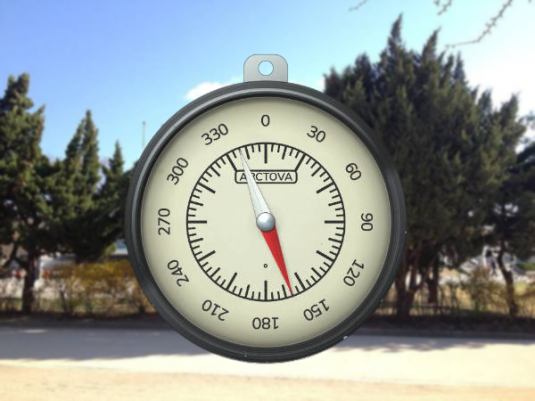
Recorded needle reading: 160
